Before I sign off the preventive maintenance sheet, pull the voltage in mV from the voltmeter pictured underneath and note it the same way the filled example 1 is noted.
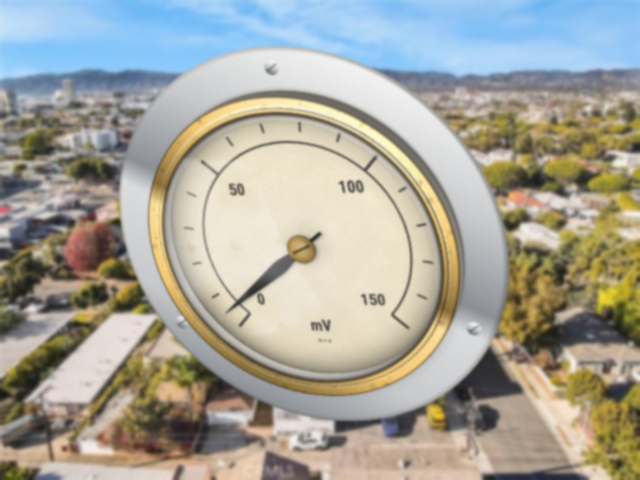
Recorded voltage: 5
